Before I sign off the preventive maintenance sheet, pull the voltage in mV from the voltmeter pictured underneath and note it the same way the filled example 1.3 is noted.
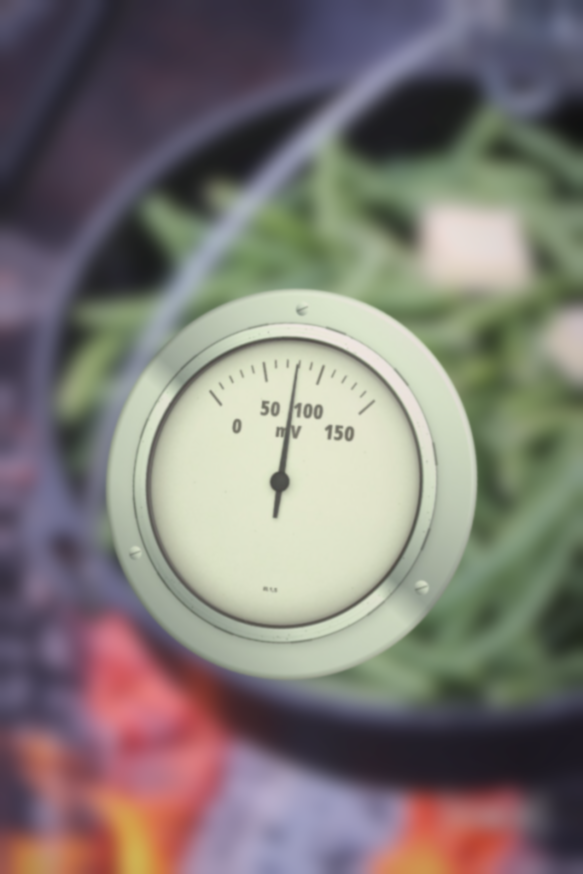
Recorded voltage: 80
